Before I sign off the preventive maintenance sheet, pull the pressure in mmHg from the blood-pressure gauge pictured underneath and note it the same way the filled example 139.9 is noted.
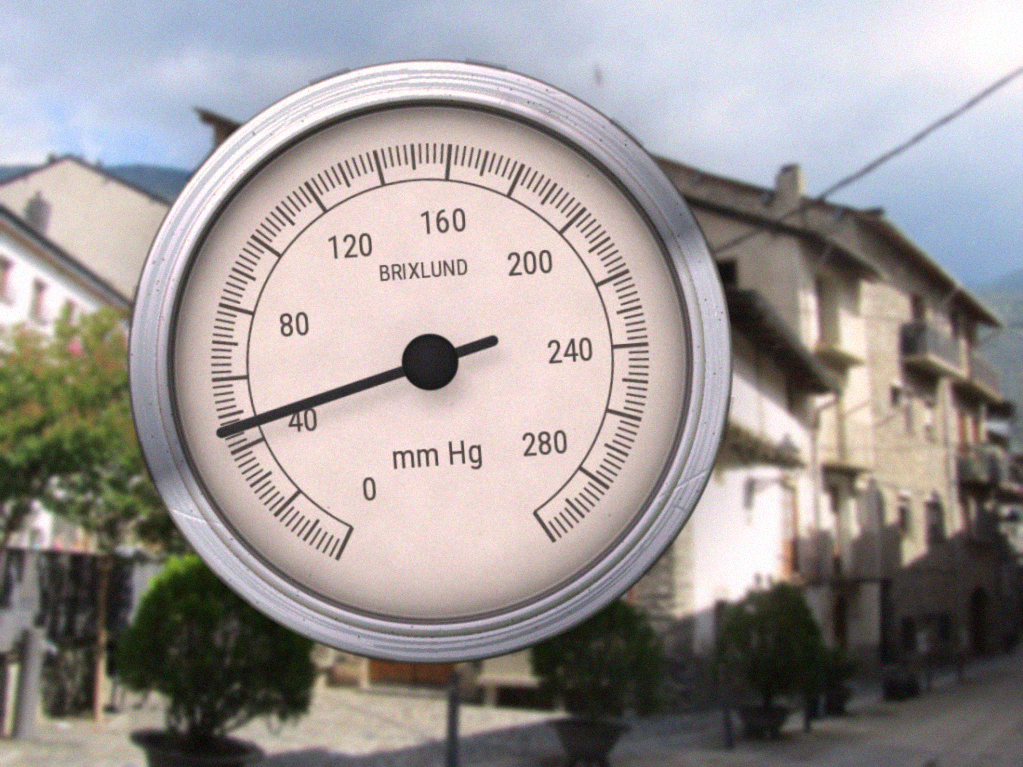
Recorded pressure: 46
